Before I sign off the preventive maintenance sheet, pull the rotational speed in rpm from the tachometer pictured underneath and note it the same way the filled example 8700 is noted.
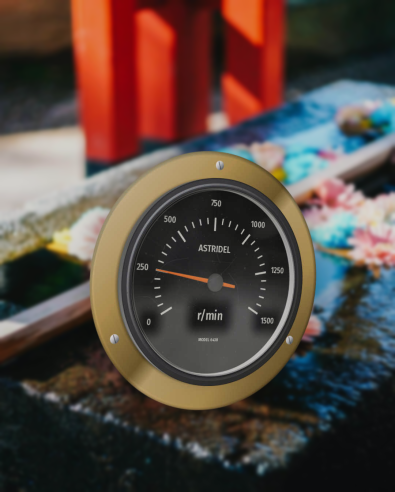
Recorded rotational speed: 250
